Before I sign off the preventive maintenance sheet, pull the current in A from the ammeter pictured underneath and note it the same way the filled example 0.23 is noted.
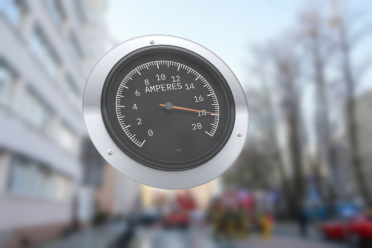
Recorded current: 18
